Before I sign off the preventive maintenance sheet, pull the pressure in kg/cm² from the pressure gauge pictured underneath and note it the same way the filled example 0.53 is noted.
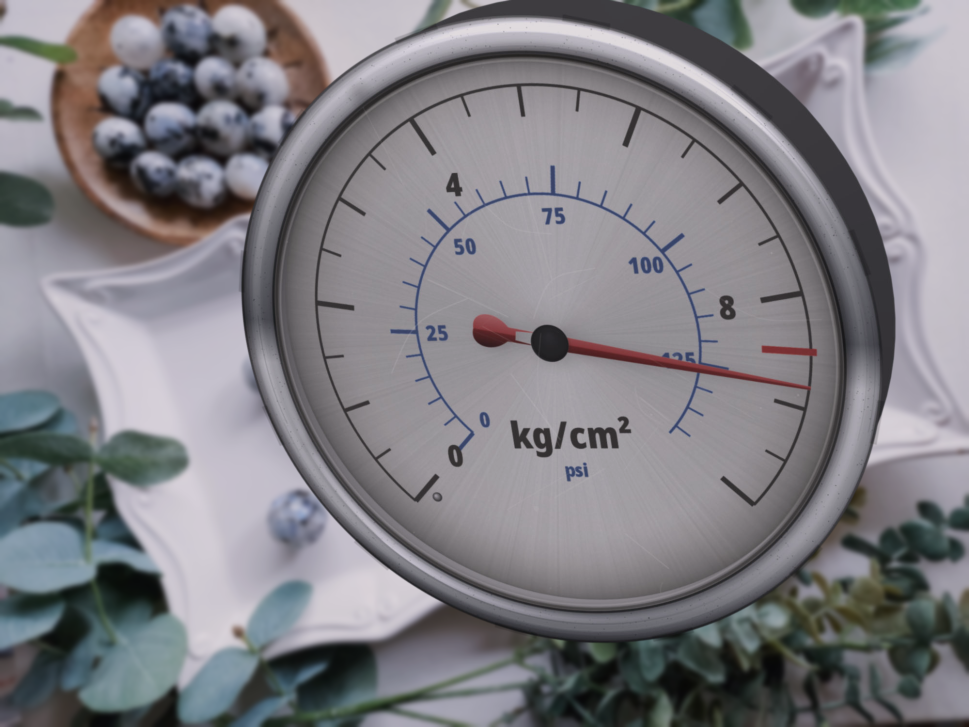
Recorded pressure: 8.75
